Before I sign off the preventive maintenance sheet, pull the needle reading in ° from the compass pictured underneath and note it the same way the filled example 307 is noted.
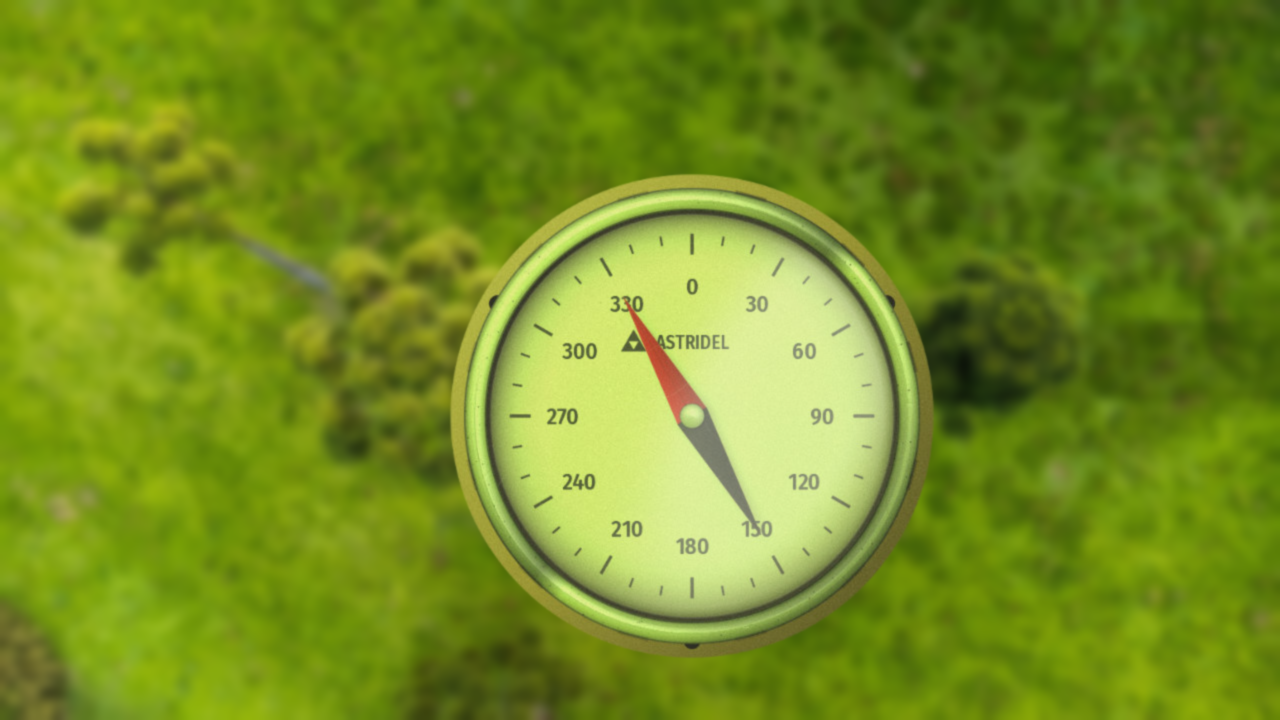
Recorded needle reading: 330
